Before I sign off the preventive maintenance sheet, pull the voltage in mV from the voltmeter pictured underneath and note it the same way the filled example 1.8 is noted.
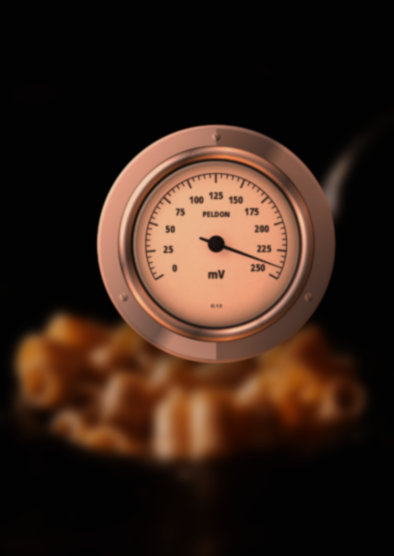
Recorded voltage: 240
